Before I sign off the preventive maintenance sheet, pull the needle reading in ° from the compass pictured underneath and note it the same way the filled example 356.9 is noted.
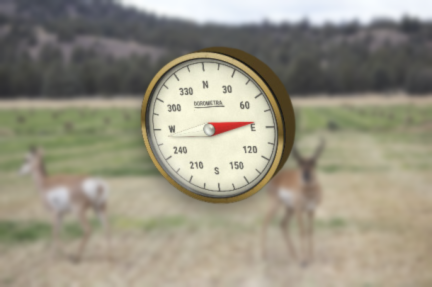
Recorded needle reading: 82.5
